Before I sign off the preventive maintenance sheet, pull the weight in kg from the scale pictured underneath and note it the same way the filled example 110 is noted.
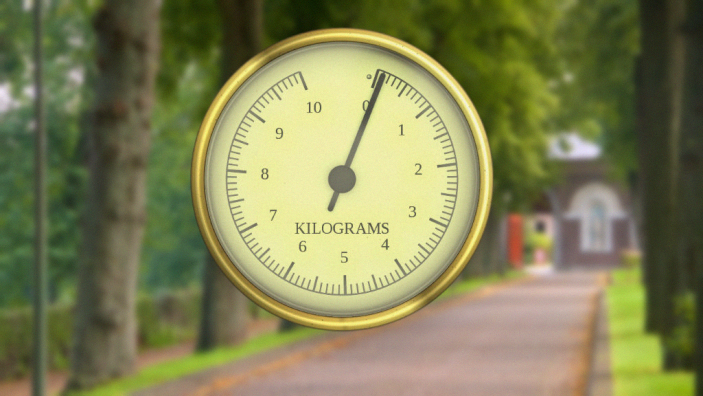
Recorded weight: 0.1
